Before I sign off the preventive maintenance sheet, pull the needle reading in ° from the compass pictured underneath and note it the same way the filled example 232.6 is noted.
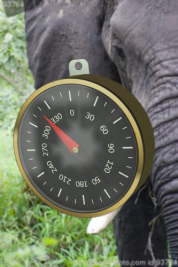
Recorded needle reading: 320
